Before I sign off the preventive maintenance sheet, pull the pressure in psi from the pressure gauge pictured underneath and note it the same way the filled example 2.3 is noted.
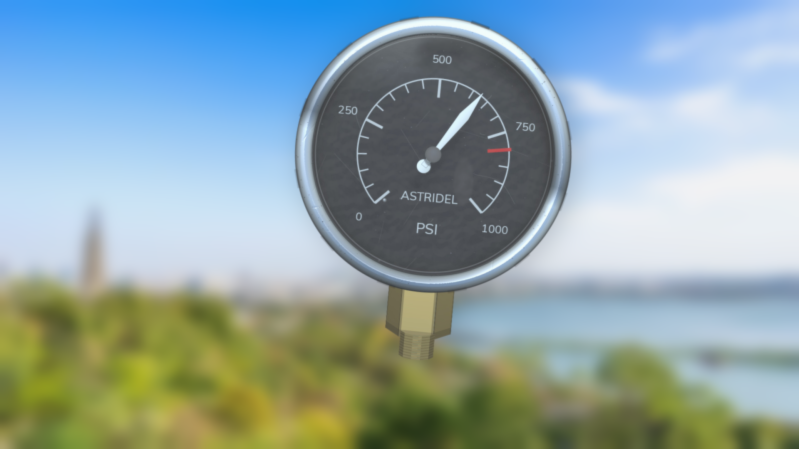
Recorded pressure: 625
